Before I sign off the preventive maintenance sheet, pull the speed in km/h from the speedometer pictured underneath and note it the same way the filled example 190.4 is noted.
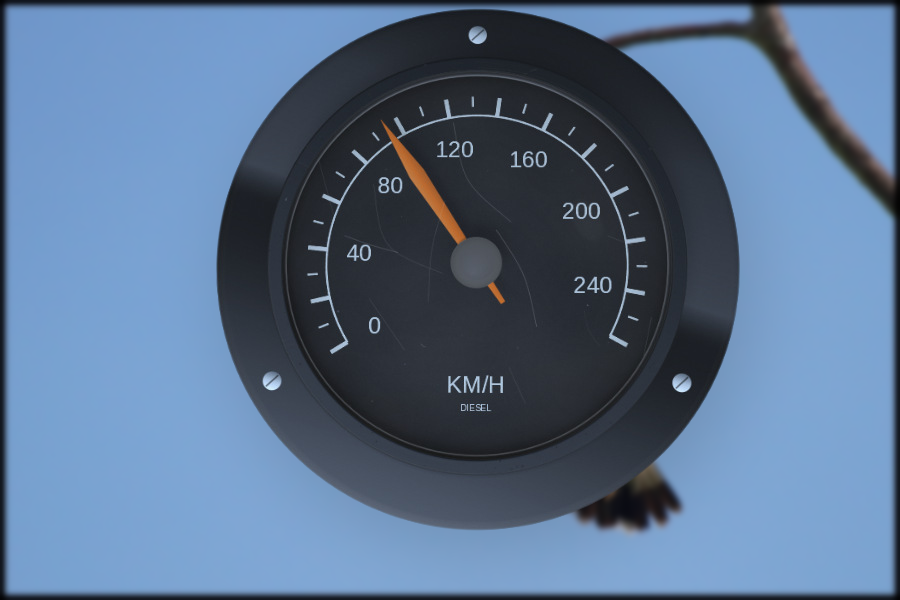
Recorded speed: 95
